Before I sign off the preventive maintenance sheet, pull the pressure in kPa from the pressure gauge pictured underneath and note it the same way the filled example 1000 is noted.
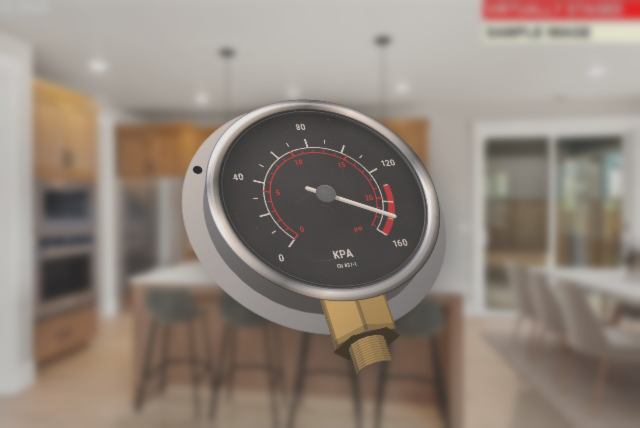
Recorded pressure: 150
